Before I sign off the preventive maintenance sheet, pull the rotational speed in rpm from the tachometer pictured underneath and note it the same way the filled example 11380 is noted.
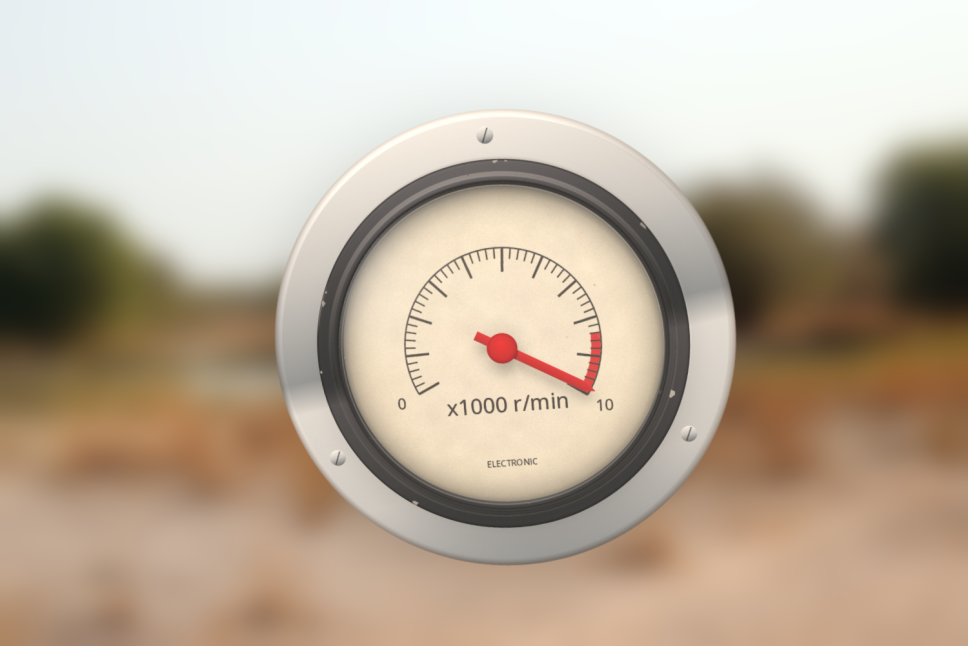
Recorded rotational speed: 9800
